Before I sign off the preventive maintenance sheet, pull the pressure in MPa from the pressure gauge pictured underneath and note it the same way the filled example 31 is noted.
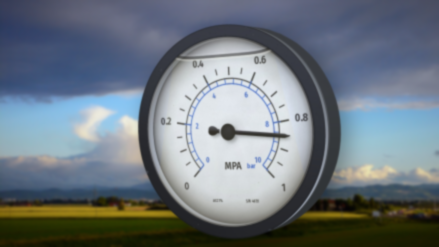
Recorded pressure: 0.85
